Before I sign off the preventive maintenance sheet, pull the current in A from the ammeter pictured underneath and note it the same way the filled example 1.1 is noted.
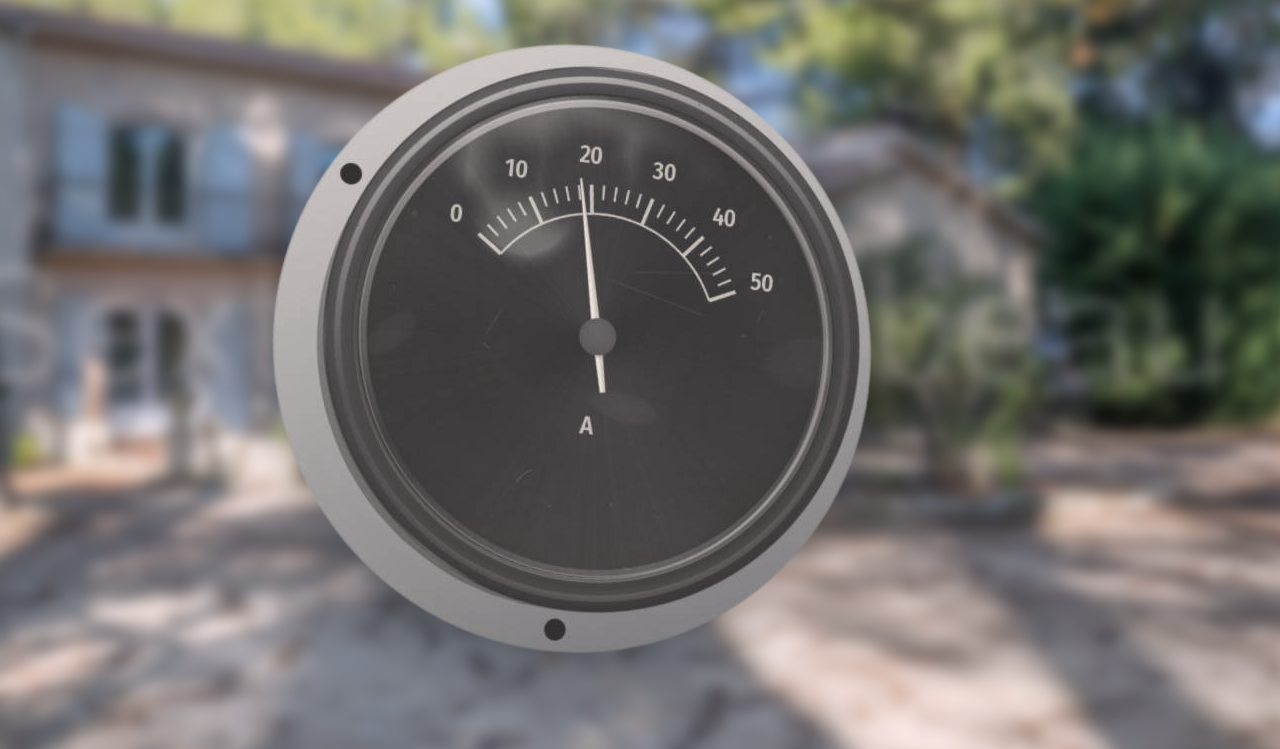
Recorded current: 18
